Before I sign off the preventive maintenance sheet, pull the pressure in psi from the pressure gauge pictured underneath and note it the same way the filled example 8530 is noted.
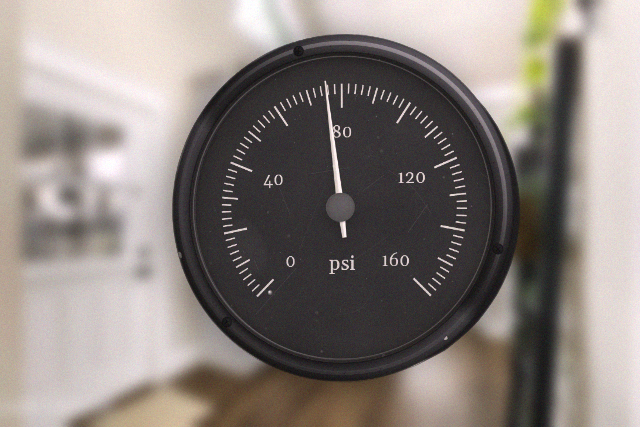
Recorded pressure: 76
